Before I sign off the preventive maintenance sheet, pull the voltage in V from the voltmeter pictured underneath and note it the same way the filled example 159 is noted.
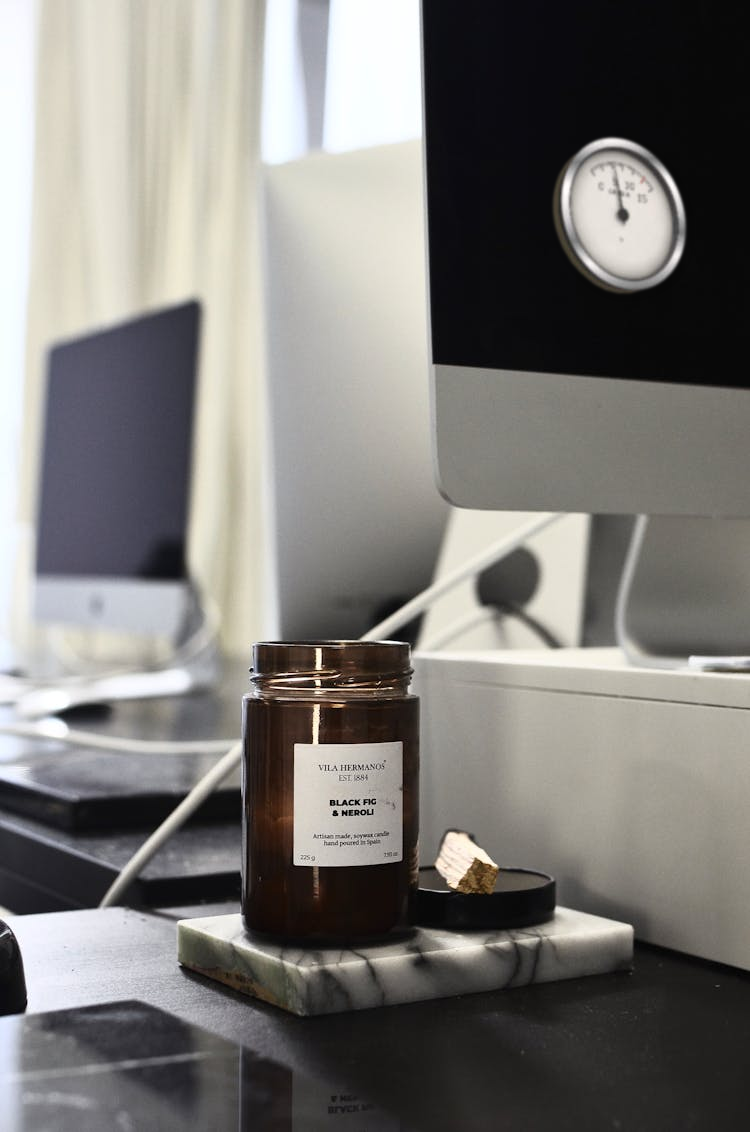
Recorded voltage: 5
